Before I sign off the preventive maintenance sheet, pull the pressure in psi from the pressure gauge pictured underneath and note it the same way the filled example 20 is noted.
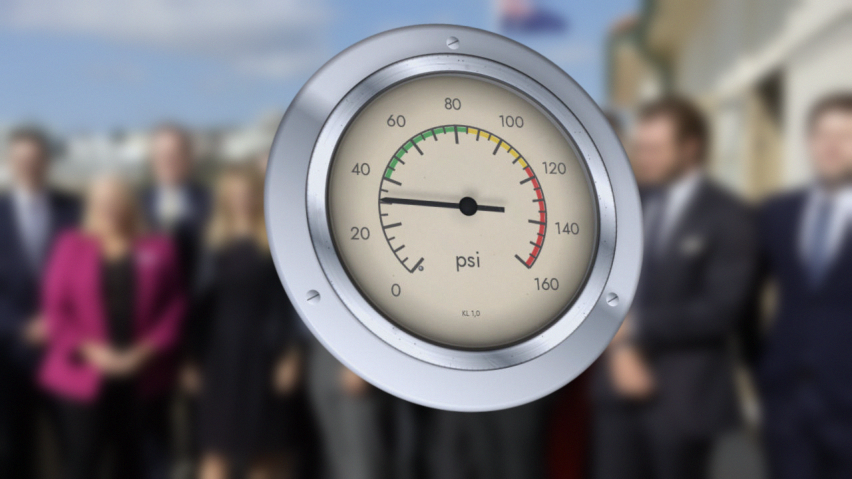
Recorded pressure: 30
